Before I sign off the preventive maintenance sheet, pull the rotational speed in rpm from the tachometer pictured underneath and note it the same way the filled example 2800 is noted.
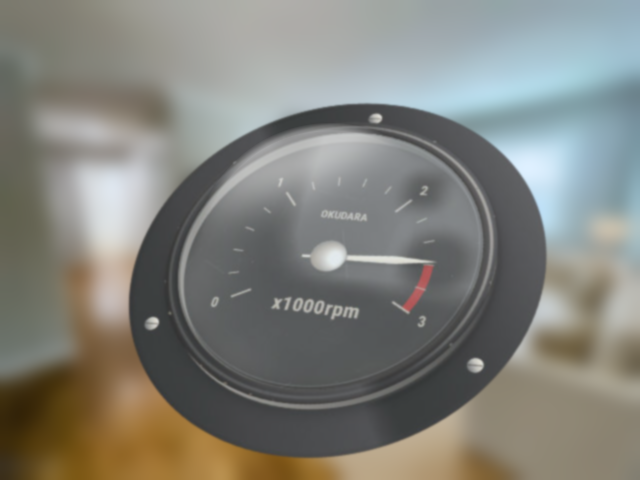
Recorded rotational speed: 2600
